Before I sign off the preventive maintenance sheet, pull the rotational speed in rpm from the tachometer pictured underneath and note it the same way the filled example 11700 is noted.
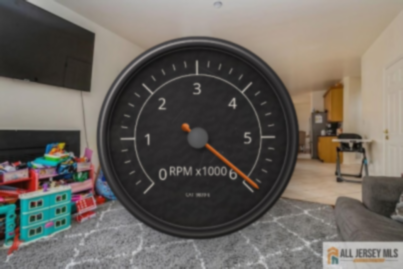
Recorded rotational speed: 5900
